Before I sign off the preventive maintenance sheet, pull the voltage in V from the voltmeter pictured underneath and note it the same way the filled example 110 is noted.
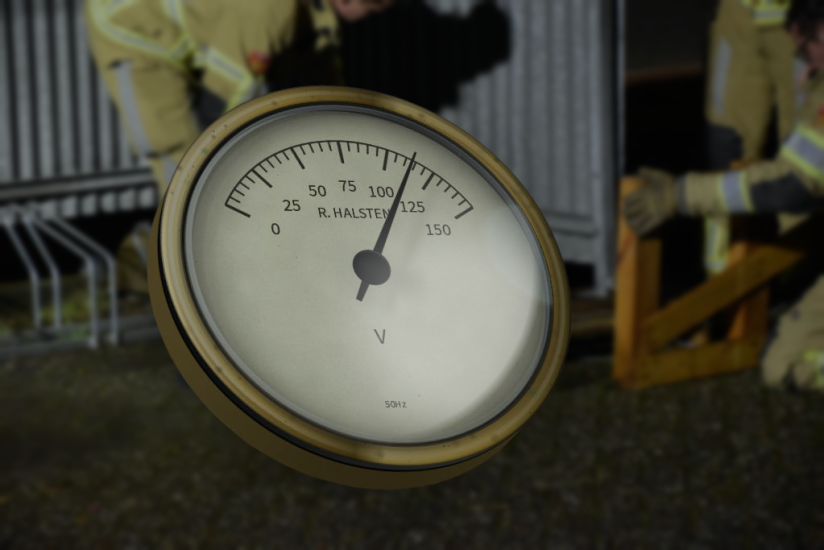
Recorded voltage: 112.5
